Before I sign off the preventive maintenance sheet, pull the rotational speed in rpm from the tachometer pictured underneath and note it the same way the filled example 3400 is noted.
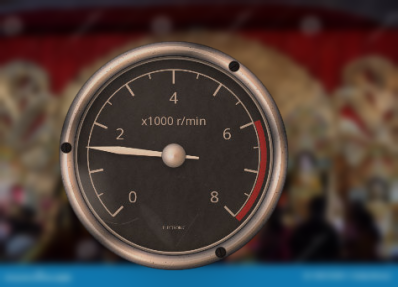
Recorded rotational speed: 1500
